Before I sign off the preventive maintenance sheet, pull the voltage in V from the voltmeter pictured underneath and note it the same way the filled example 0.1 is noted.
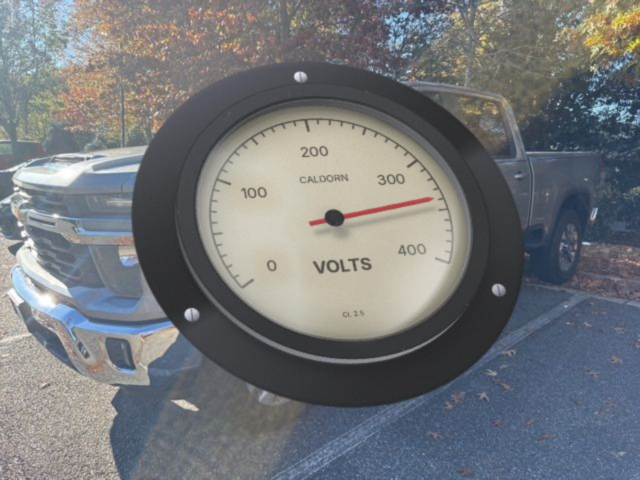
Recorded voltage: 340
